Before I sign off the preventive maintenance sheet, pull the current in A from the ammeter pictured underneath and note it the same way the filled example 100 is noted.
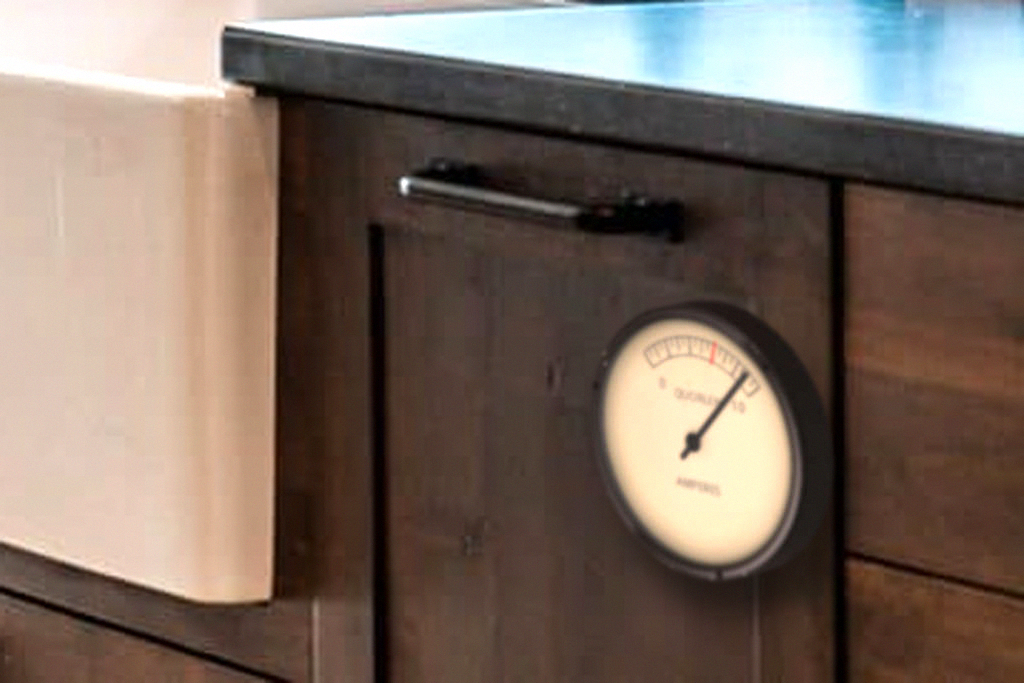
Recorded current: 9
